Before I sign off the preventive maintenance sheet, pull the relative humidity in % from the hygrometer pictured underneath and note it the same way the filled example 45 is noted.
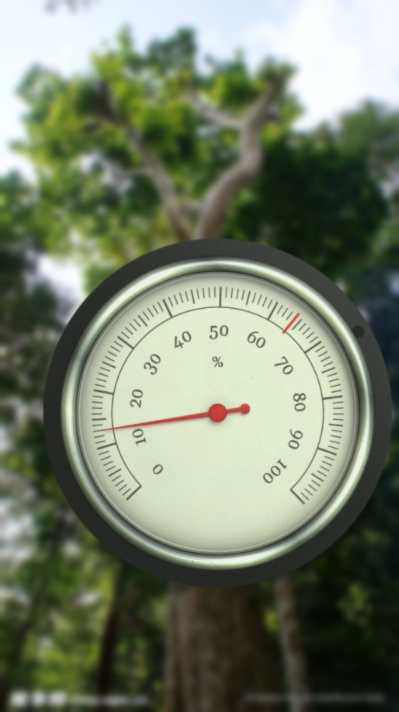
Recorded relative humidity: 13
